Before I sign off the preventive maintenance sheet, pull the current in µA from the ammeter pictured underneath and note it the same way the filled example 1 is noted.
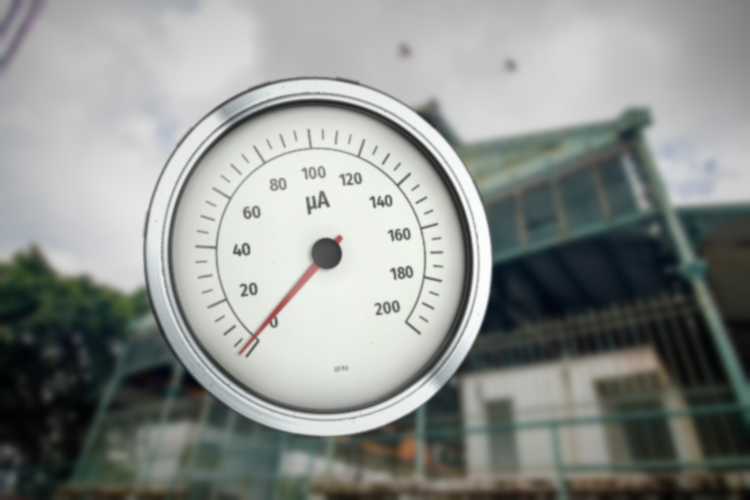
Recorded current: 2.5
